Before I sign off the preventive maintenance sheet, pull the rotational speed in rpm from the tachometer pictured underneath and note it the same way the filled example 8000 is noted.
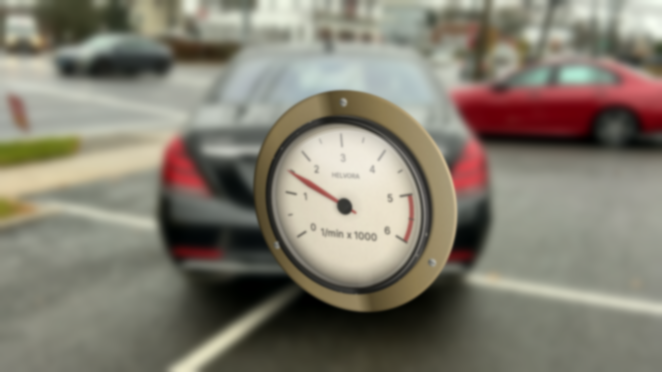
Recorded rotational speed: 1500
